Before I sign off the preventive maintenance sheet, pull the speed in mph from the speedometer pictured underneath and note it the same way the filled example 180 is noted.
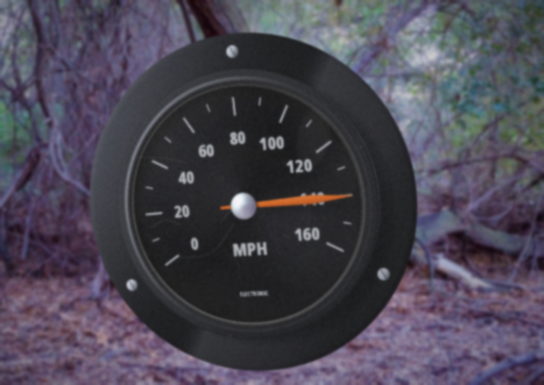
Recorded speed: 140
